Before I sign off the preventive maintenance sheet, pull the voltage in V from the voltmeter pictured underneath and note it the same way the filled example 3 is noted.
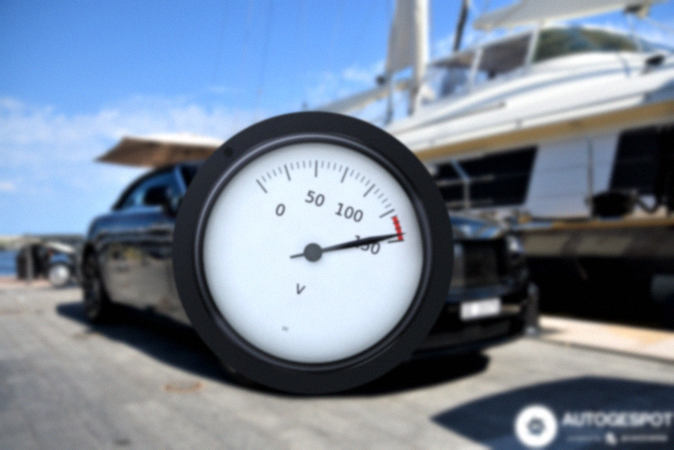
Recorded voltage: 145
